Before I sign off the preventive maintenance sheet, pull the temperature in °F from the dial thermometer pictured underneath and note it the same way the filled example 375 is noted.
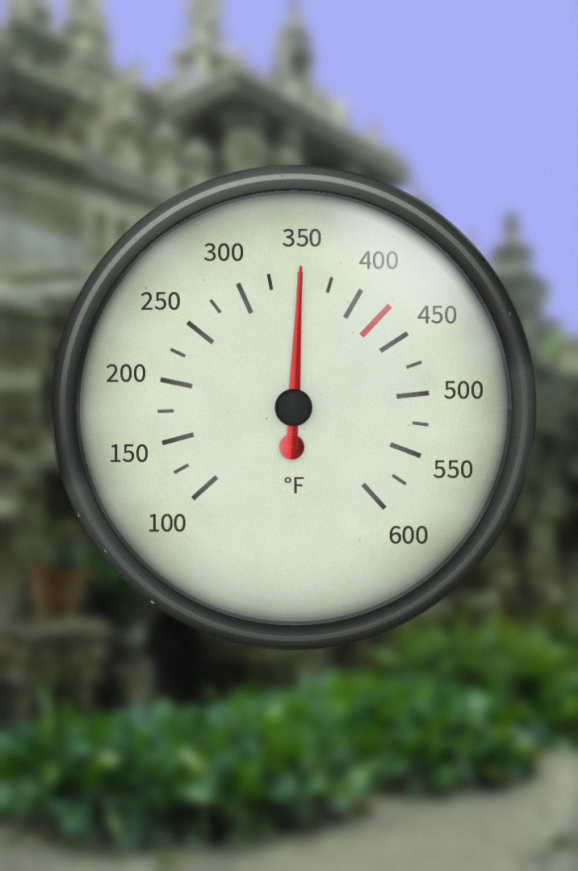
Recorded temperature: 350
